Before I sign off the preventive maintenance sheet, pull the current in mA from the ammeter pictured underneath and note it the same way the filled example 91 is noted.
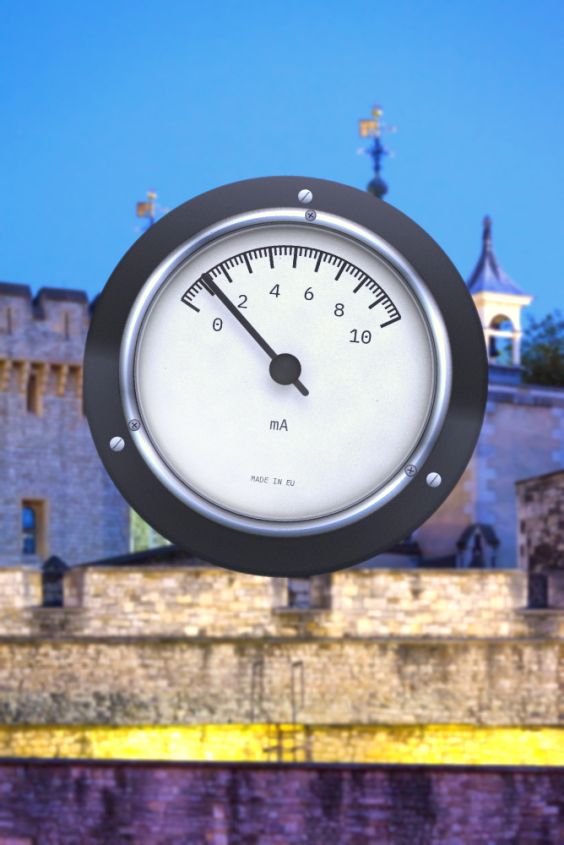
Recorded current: 1.2
